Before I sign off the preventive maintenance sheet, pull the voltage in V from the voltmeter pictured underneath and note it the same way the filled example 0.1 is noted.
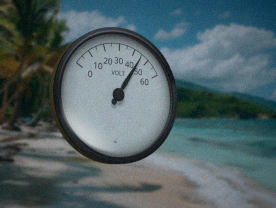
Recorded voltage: 45
